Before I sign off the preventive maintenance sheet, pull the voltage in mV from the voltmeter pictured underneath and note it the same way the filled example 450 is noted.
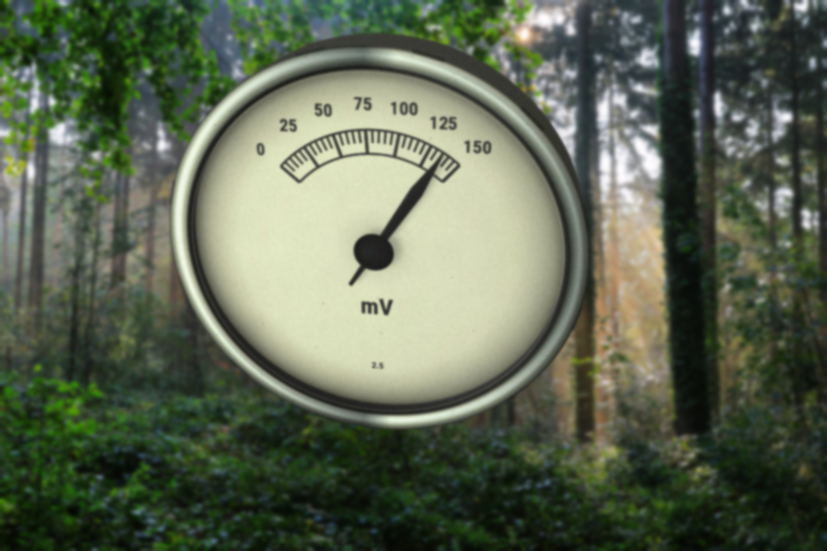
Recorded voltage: 135
